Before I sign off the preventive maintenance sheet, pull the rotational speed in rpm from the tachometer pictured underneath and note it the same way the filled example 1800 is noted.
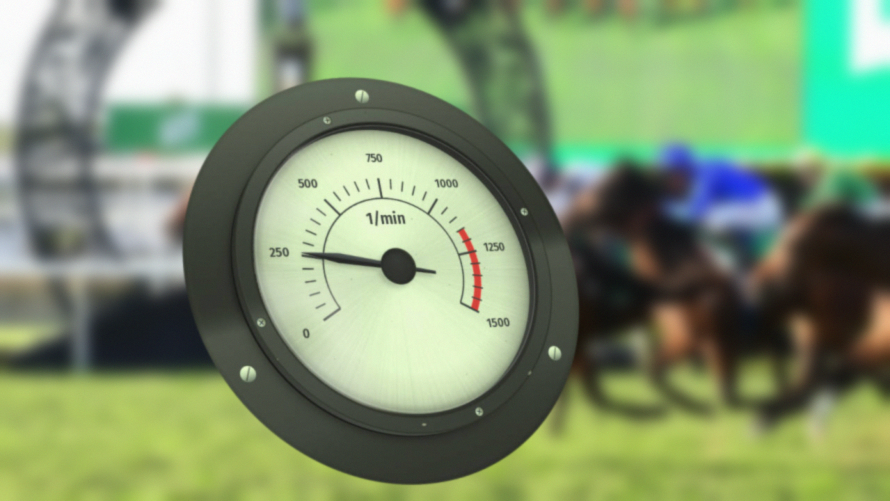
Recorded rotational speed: 250
